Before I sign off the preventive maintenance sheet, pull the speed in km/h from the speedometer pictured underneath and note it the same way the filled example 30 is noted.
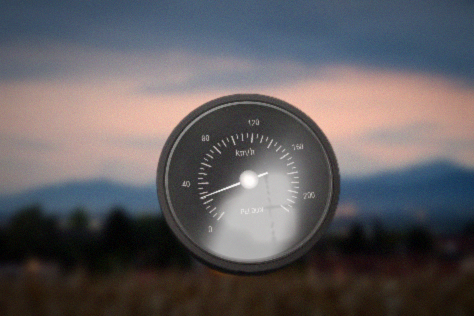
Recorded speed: 25
